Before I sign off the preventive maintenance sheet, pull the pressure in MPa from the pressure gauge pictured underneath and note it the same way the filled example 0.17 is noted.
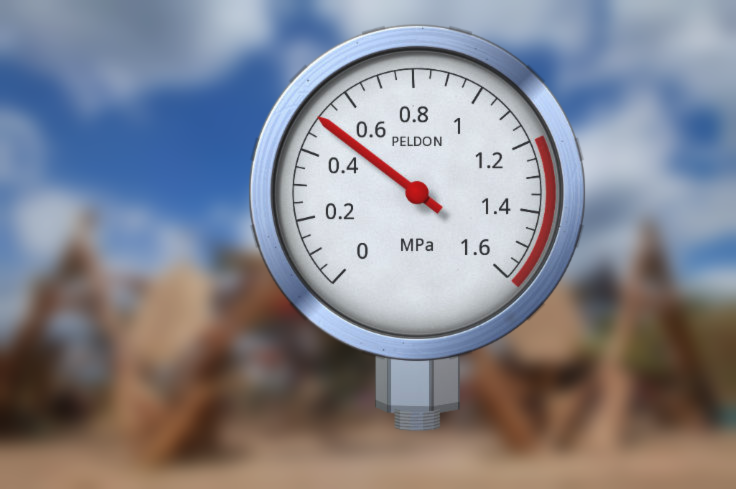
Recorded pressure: 0.5
